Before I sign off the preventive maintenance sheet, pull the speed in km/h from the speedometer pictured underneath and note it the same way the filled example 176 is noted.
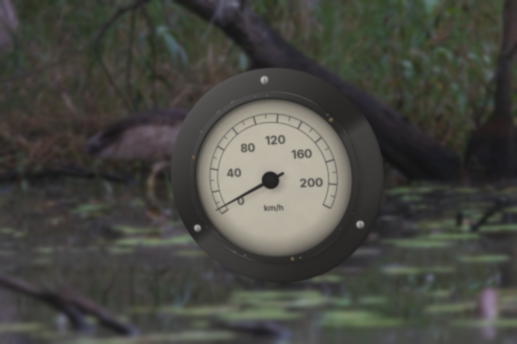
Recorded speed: 5
